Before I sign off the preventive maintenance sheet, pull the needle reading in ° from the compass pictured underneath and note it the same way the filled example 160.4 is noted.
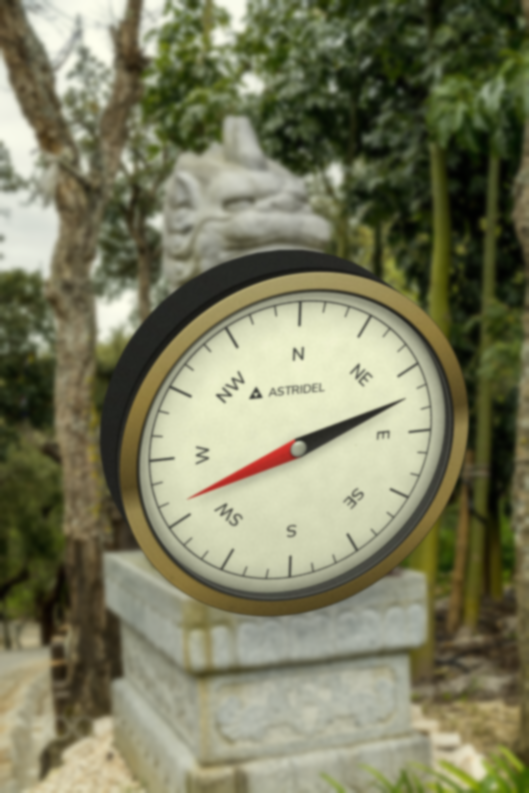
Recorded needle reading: 250
